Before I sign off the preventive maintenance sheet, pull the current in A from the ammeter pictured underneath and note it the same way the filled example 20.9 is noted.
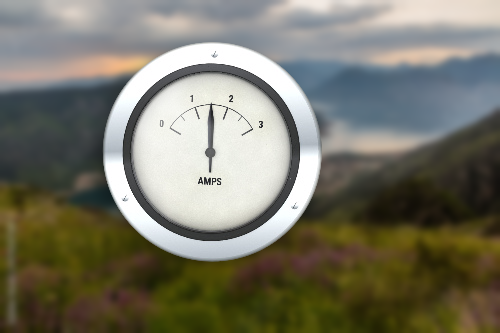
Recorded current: 1.5
